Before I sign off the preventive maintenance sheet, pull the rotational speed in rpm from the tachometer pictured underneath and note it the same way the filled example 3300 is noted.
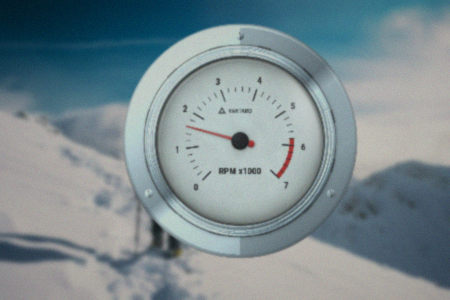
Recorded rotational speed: 1600
